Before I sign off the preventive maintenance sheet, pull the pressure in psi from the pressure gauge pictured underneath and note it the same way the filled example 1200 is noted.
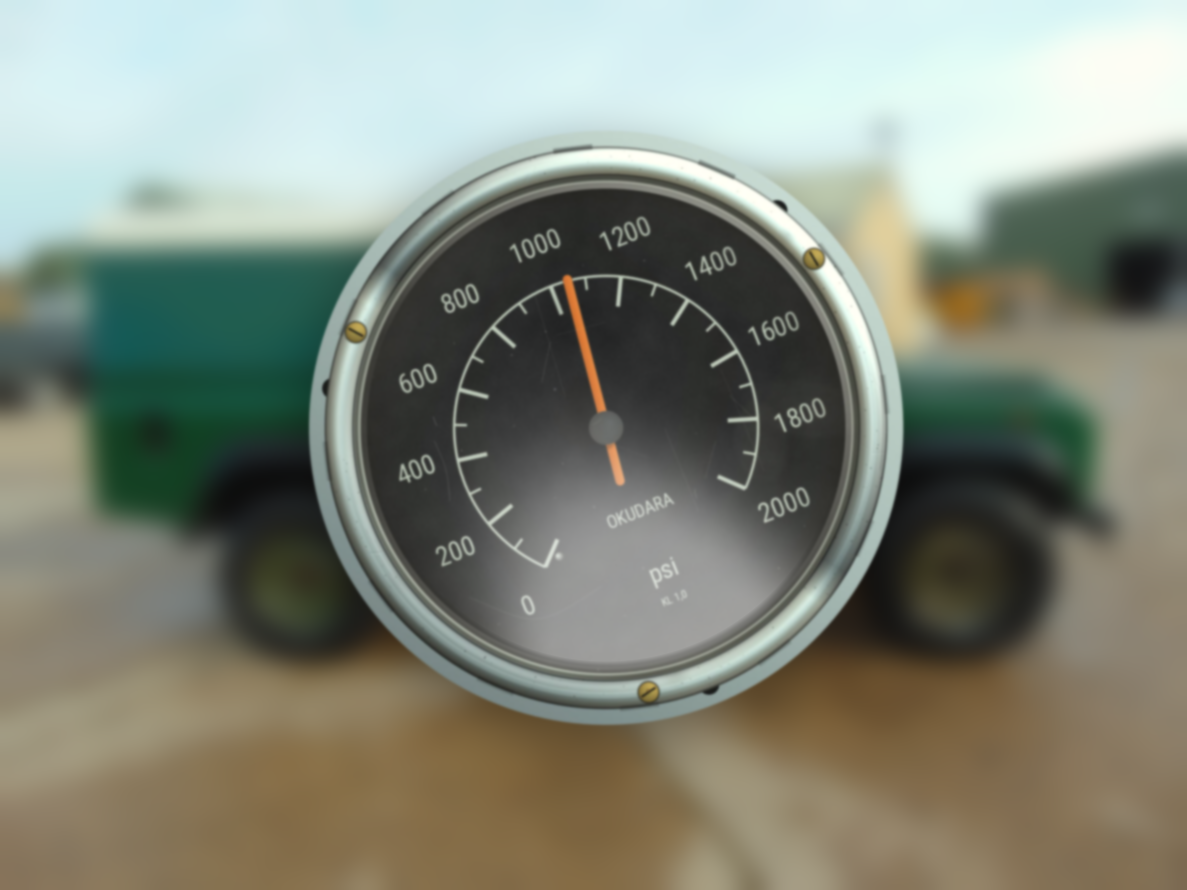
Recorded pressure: 1050
